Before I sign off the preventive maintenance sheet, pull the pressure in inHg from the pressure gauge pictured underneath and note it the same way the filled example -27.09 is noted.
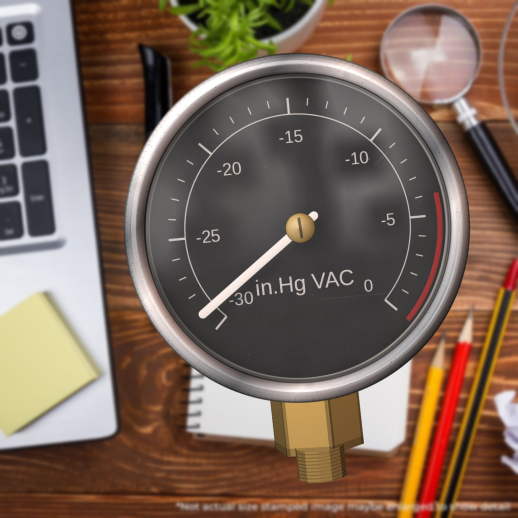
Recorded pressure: -29
